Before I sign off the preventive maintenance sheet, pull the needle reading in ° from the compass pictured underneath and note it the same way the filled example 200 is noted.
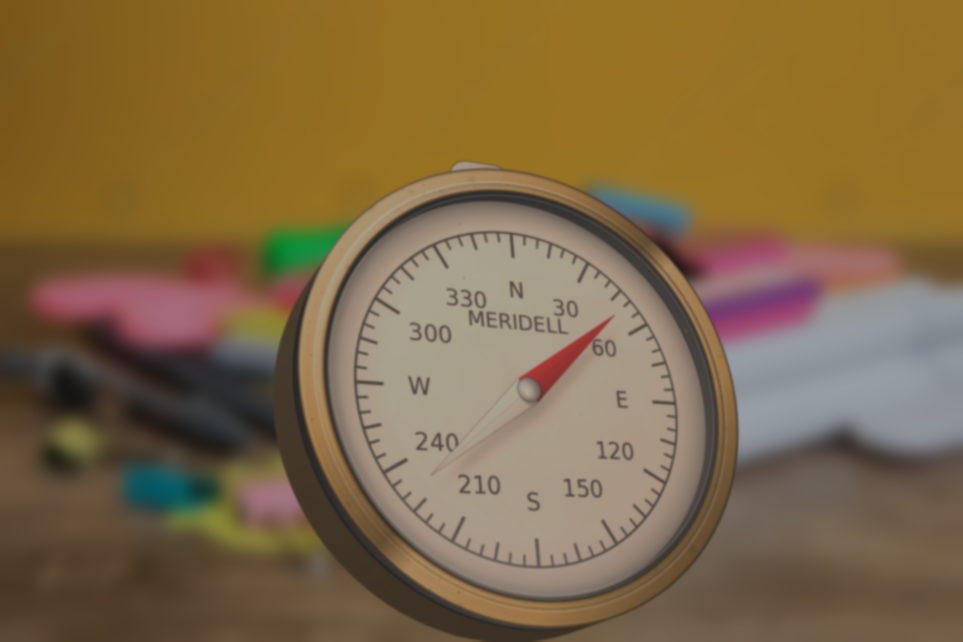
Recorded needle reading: 50
